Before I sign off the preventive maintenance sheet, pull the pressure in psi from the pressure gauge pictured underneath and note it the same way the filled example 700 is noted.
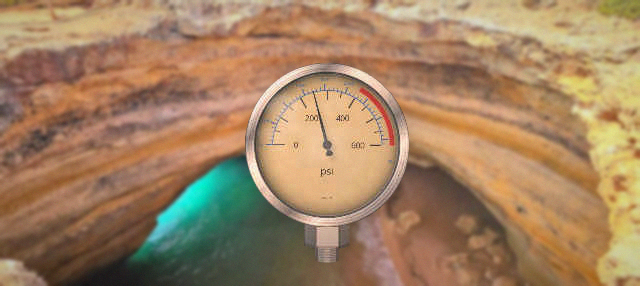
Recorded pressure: 250
